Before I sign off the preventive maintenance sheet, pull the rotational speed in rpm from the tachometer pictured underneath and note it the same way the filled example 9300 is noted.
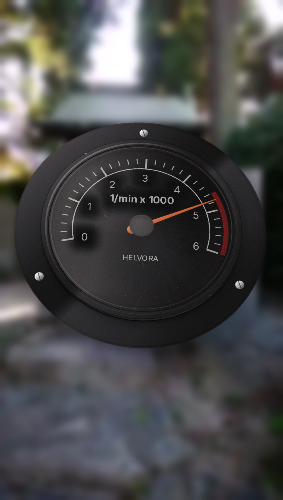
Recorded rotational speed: 4800
